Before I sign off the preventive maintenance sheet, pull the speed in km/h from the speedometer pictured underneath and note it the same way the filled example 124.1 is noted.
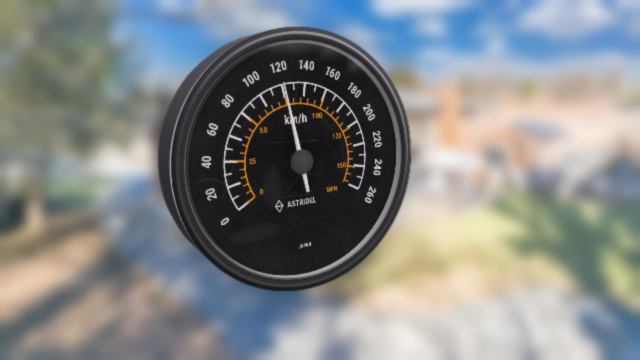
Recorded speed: 120
